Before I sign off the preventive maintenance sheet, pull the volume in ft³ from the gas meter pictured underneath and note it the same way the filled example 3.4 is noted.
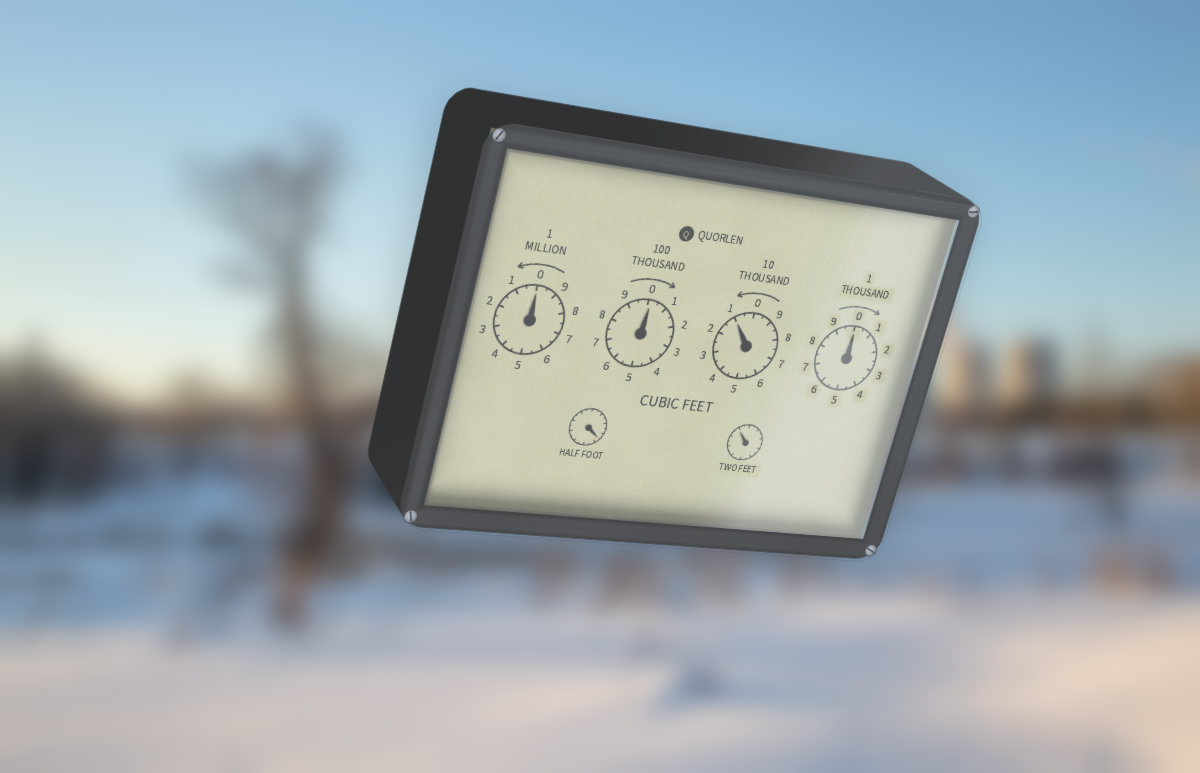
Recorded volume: 1000
